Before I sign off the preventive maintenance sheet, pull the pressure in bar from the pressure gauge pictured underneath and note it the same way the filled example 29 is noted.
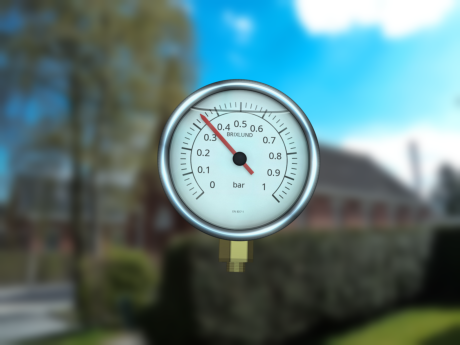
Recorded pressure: 0.34
